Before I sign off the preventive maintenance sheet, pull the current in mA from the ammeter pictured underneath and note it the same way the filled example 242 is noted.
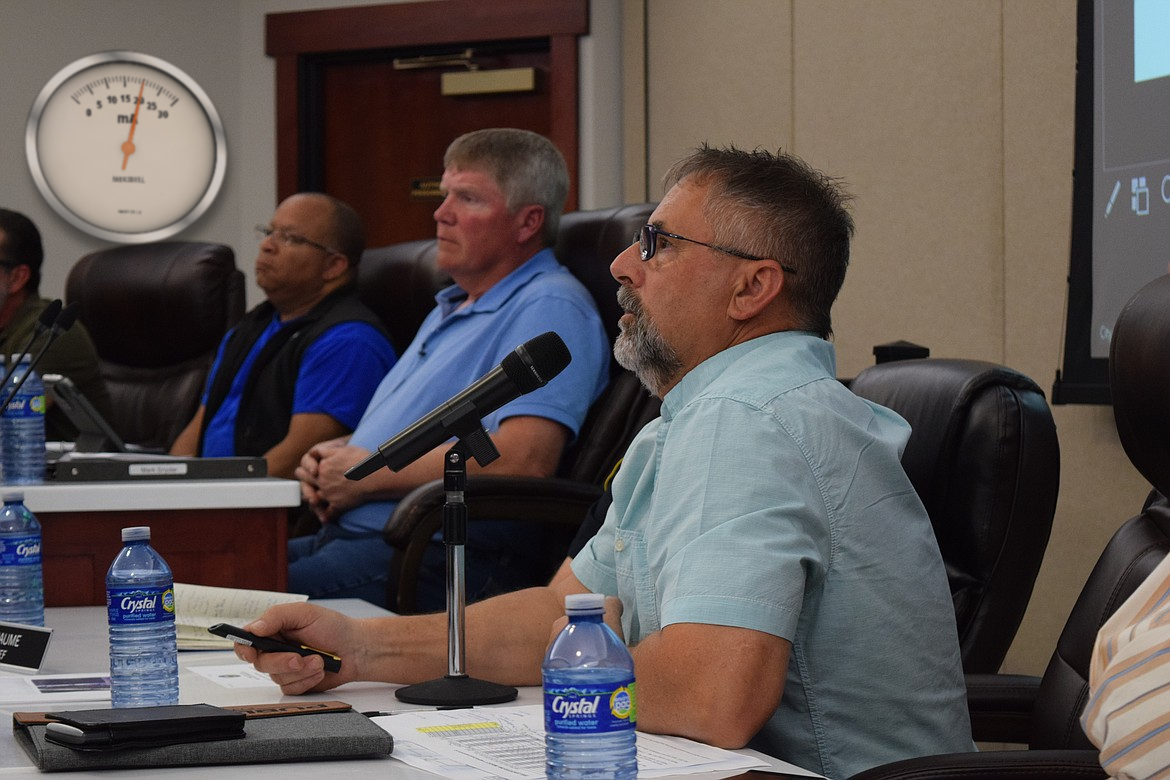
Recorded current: 20
